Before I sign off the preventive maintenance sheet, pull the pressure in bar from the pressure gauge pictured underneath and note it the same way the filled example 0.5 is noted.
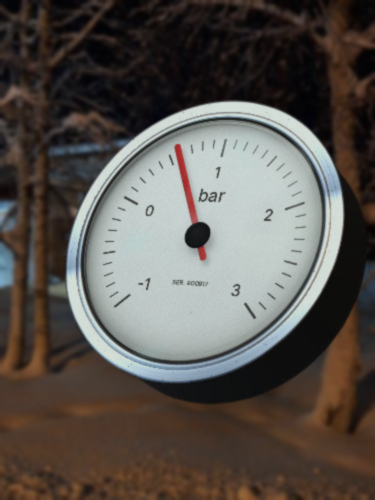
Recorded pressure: 0.6
